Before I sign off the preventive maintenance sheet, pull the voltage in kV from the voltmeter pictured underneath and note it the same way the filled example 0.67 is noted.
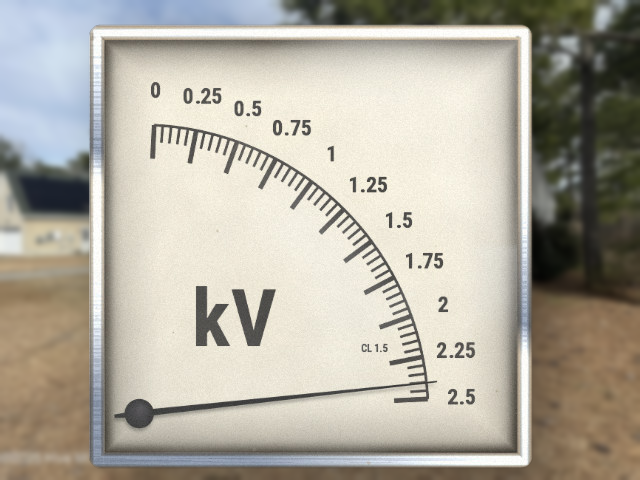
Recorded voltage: 2.4
